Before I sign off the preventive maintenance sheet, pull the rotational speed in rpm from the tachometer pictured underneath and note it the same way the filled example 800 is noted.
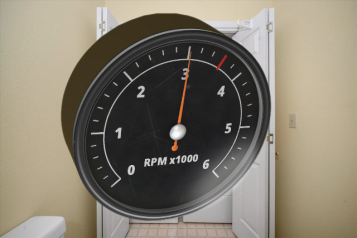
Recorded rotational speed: 3000
